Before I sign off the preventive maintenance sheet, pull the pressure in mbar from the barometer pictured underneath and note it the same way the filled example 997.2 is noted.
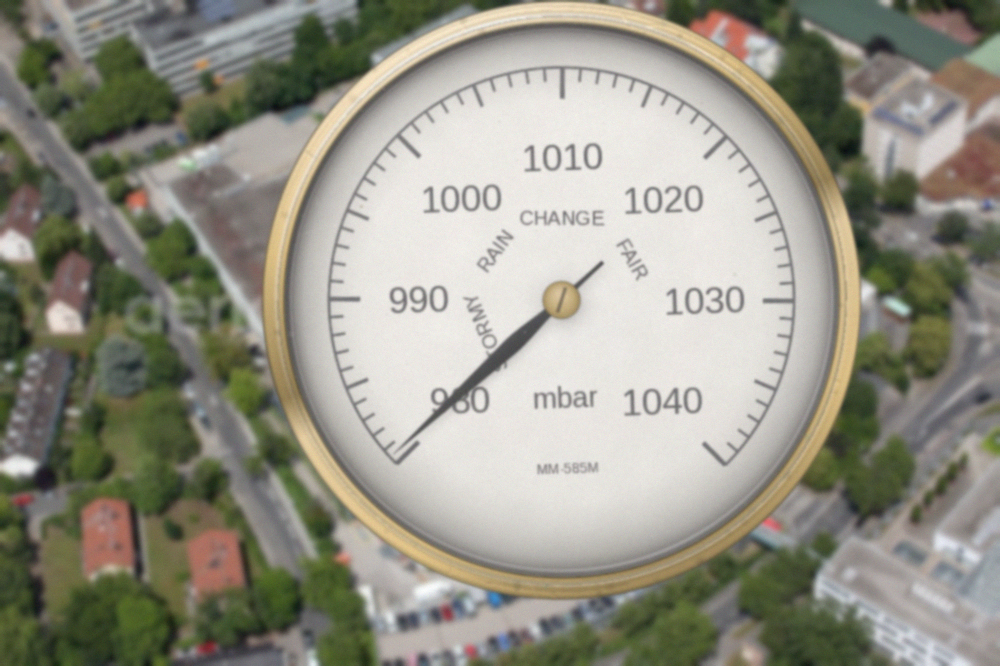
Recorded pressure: 980.5
